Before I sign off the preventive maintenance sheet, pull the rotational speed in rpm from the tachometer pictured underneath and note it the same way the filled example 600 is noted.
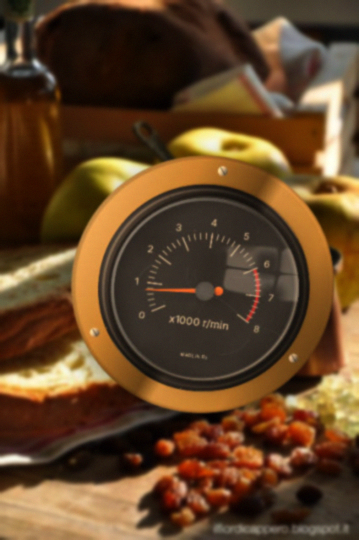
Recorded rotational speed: 800
